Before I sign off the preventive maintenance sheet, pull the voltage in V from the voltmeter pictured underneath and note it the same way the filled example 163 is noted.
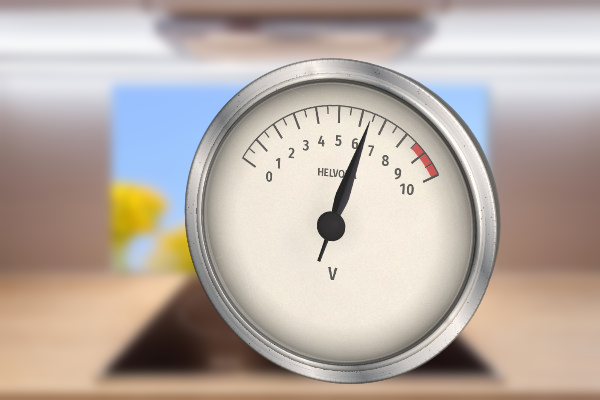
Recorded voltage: 6.5
